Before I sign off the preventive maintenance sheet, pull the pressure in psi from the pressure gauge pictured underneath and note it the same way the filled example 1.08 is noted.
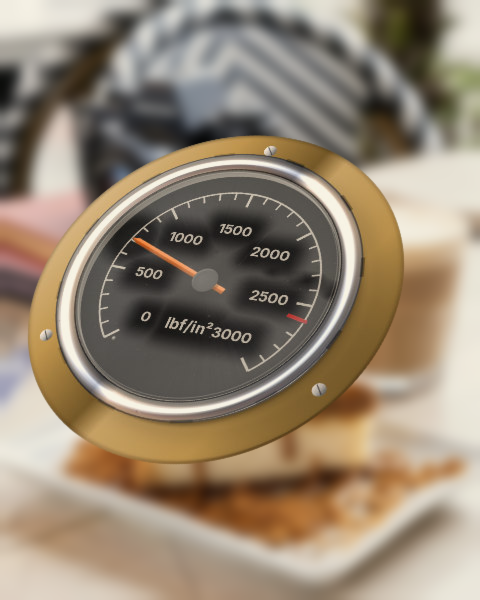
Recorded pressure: 700
